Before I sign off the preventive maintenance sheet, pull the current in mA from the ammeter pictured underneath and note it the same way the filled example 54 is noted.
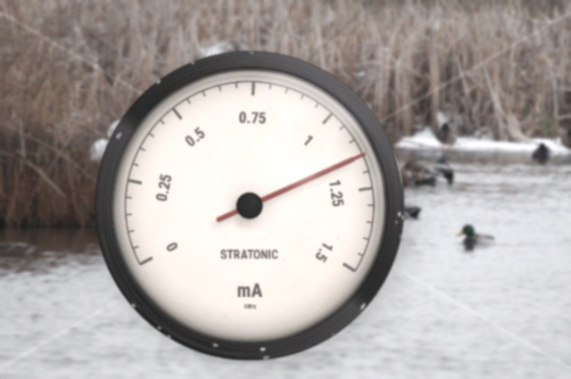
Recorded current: 1.15
